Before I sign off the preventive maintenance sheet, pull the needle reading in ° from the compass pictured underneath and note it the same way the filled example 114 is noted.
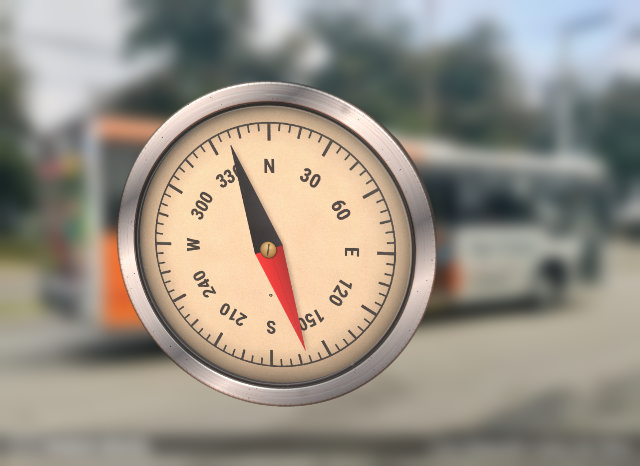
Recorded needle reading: 160
